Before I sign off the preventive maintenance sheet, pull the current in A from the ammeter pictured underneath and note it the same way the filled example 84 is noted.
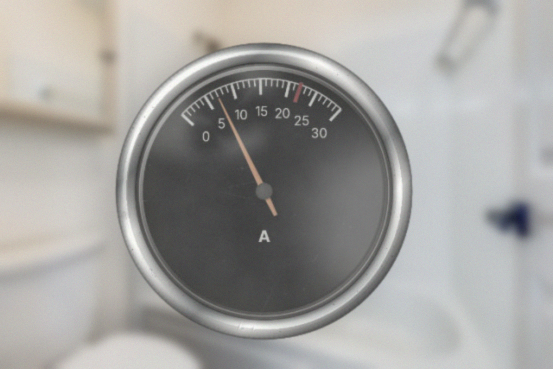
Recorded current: 7
